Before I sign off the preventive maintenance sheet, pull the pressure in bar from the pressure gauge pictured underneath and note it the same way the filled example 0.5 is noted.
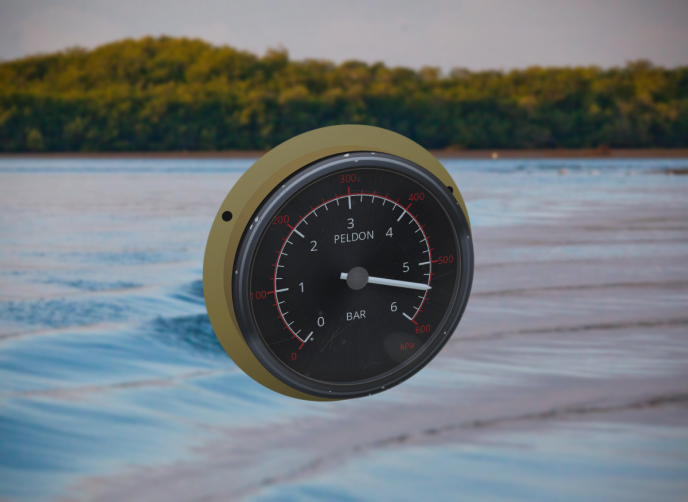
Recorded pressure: 5.4
